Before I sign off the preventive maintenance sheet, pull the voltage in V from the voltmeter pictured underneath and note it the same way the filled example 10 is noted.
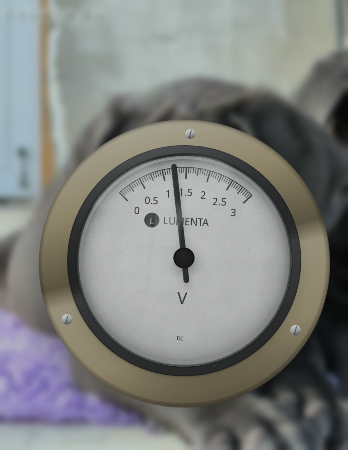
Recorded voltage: 1.25
